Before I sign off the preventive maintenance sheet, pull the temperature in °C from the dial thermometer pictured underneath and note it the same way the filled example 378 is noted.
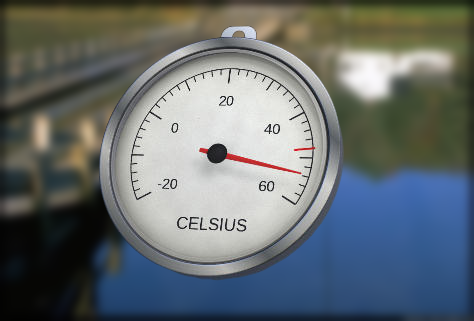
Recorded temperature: 54
